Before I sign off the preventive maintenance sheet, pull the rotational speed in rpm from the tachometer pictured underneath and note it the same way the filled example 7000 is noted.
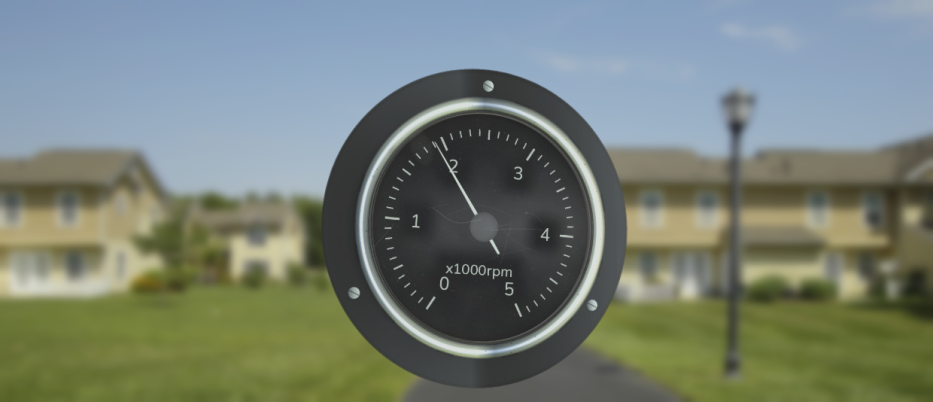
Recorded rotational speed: 1900
